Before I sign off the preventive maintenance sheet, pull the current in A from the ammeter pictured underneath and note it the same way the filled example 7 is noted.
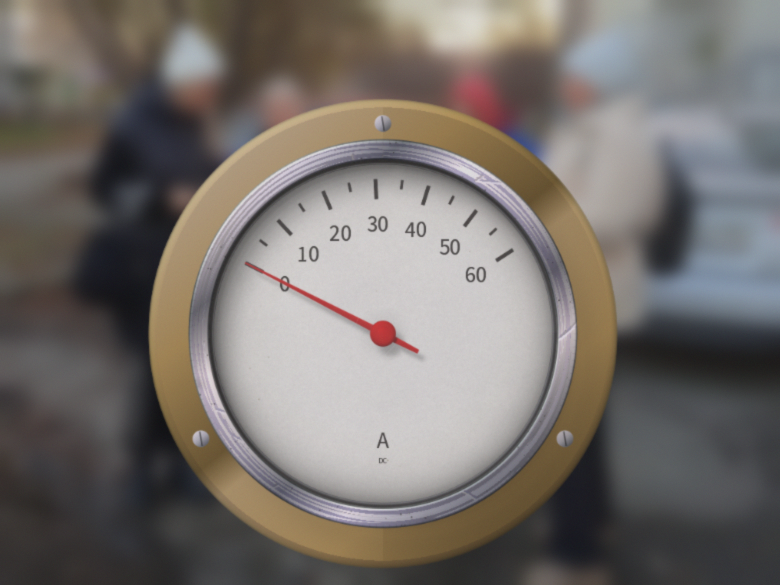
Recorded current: 0
